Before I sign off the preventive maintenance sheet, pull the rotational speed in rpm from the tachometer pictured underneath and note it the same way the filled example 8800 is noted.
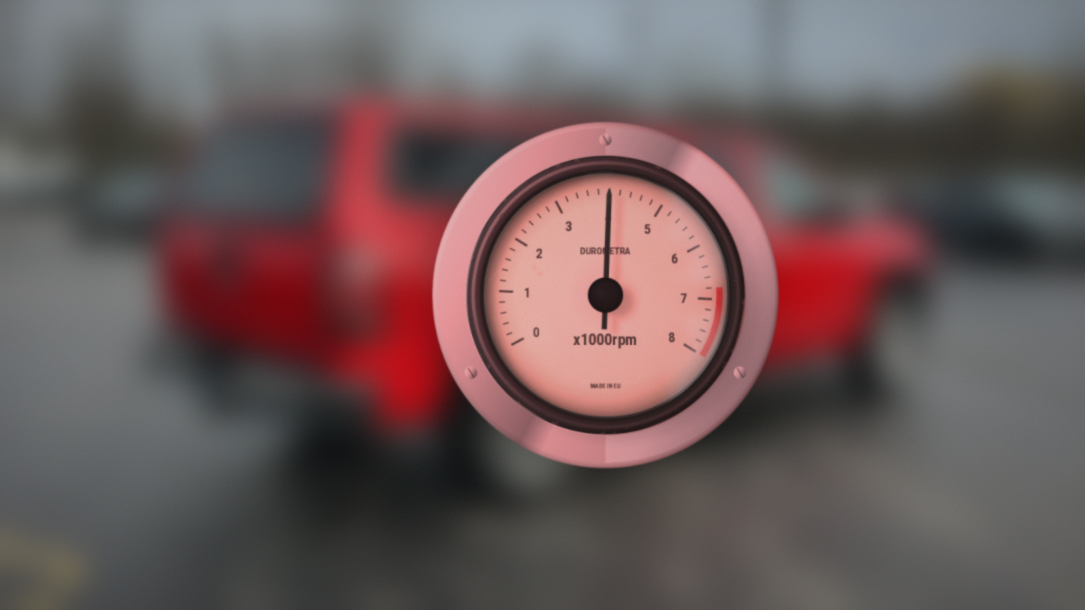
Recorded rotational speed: 4000
